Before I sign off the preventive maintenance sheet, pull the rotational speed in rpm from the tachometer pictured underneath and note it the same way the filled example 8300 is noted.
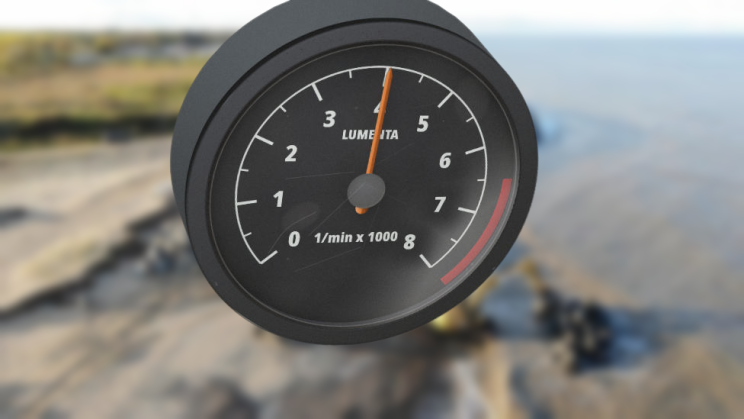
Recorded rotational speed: 4000
